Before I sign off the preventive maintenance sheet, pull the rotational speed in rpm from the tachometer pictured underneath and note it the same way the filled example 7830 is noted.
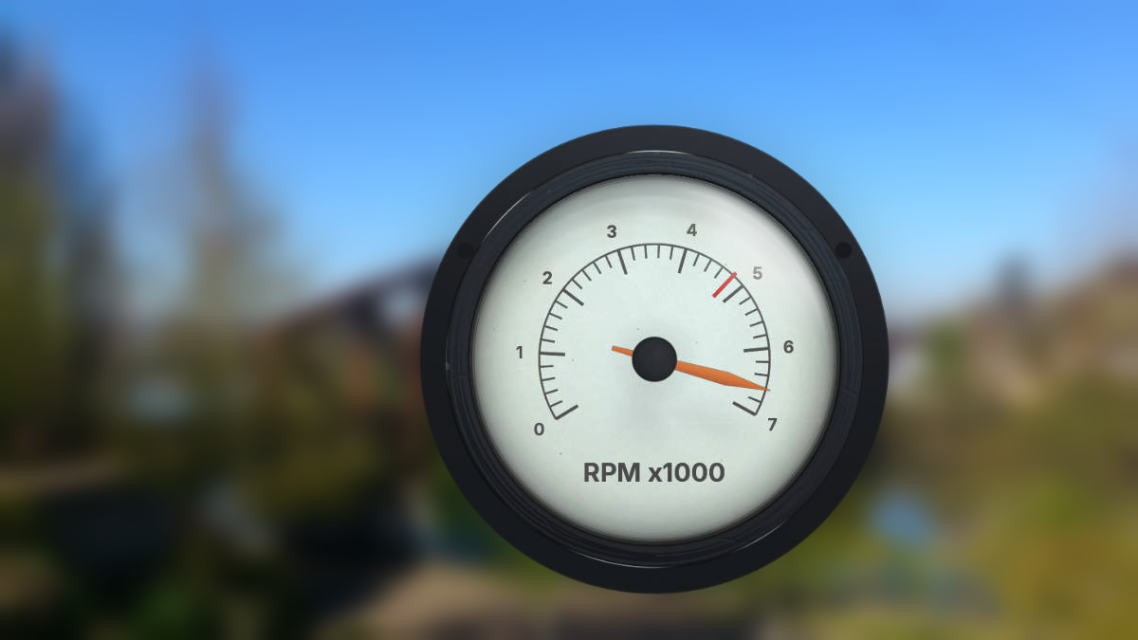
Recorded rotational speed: 6600
